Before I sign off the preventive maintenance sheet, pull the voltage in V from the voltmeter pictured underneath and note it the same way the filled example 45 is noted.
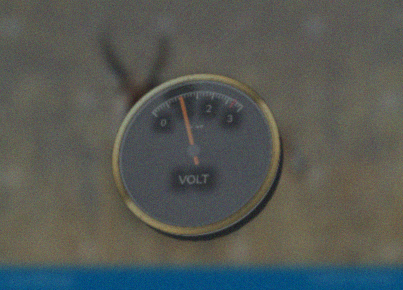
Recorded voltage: 1
